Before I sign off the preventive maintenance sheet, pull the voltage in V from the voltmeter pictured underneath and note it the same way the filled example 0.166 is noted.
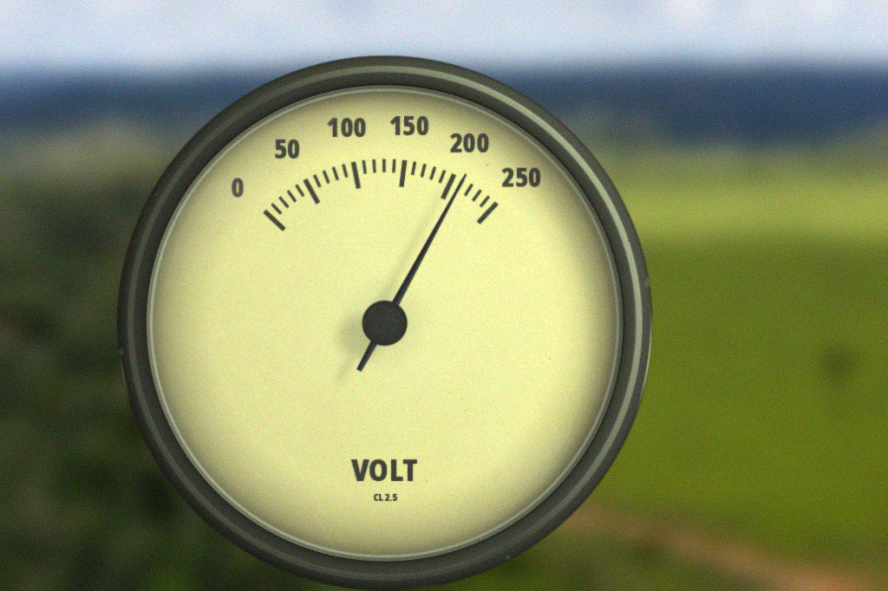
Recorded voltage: 210
